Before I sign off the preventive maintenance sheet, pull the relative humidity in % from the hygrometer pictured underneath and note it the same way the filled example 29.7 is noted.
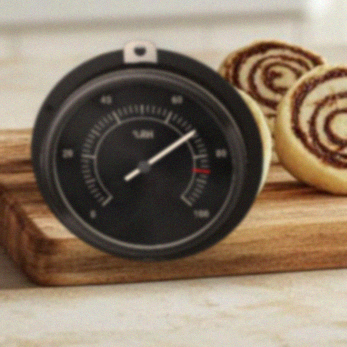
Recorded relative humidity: 70
